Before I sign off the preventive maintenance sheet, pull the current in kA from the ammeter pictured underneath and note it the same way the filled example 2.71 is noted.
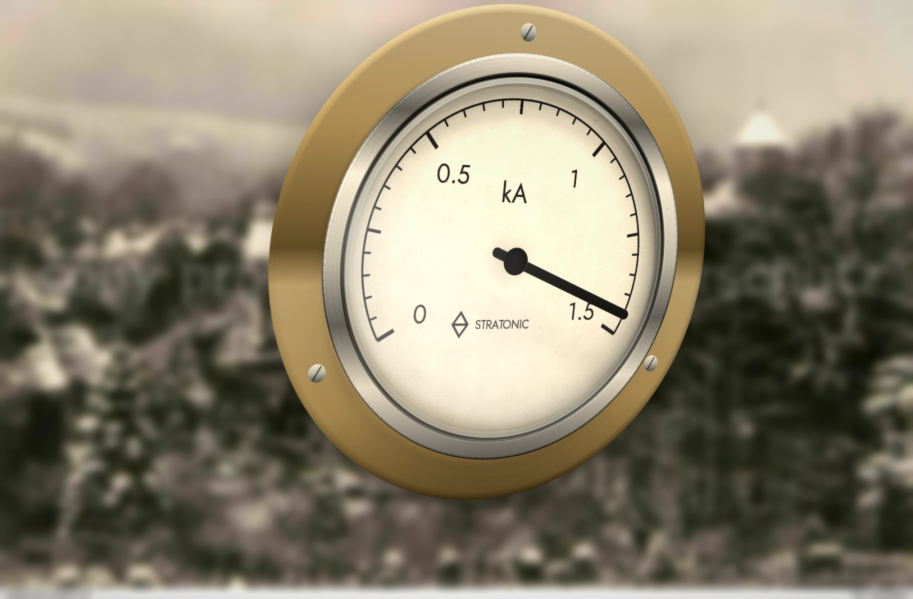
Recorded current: 1.45
